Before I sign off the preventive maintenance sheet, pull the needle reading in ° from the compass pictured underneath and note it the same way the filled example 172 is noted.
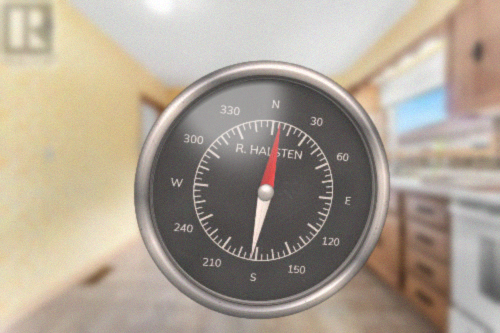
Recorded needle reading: 5
